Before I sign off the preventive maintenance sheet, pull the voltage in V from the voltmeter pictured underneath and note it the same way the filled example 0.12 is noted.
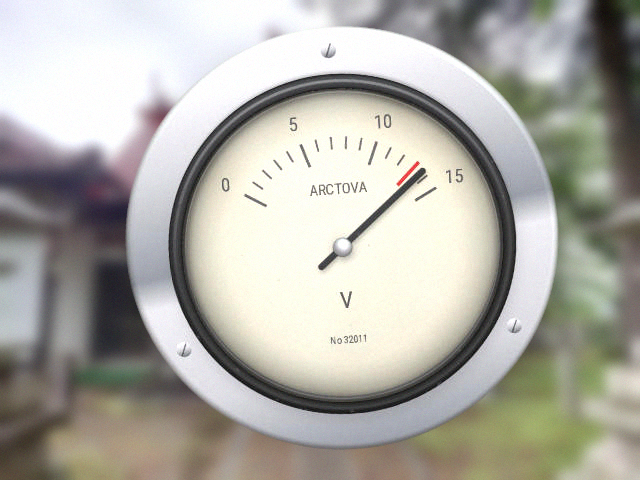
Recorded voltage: 13.5
